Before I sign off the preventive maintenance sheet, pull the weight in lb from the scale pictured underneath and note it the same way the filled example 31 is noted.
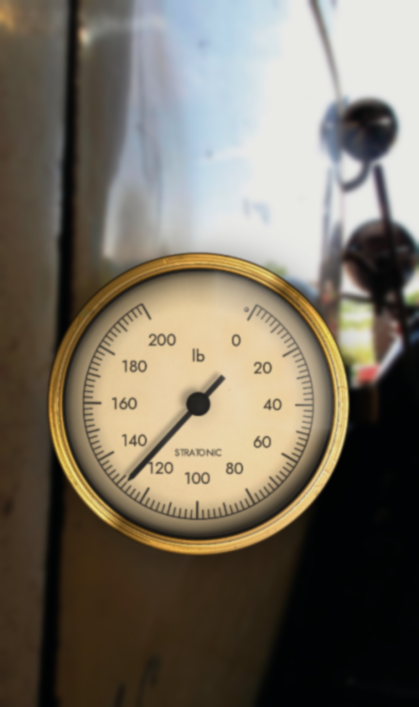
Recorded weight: 128
